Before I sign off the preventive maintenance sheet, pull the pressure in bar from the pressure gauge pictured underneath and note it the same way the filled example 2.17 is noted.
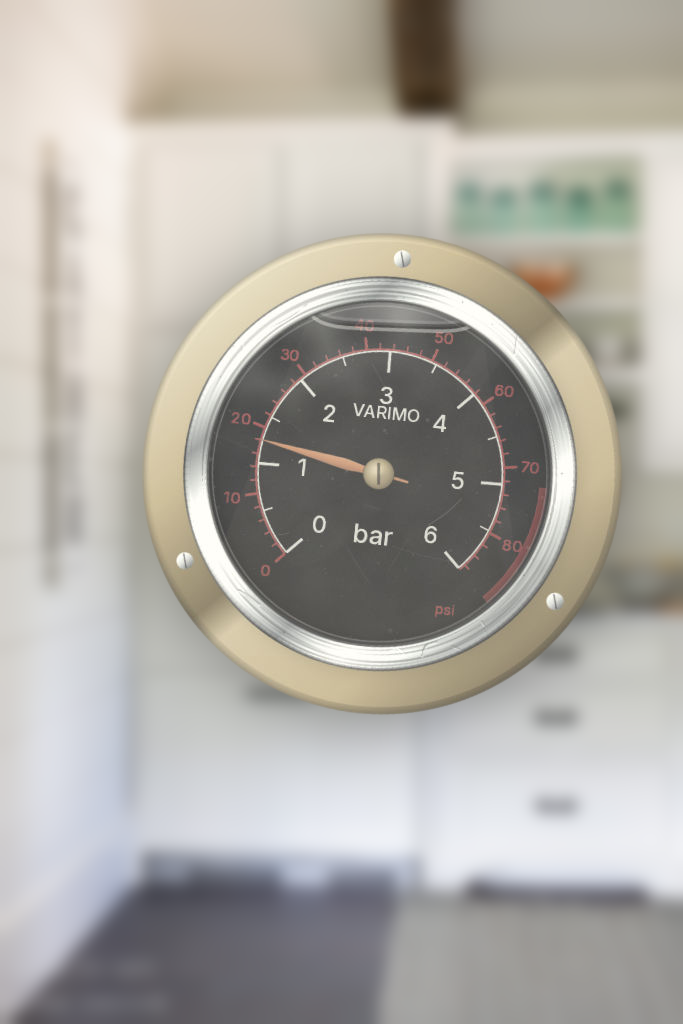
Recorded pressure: 1.25
